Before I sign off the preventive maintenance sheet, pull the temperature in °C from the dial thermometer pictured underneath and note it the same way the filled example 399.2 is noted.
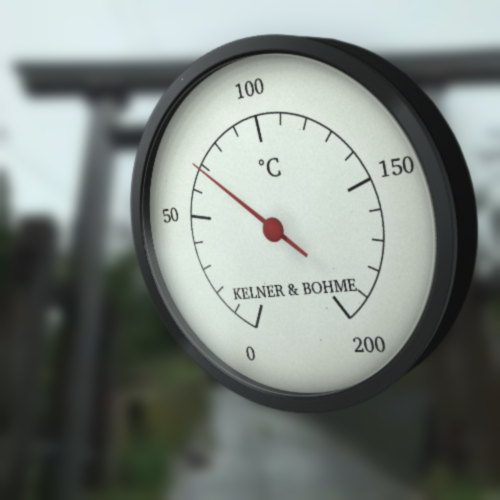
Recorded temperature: 70
